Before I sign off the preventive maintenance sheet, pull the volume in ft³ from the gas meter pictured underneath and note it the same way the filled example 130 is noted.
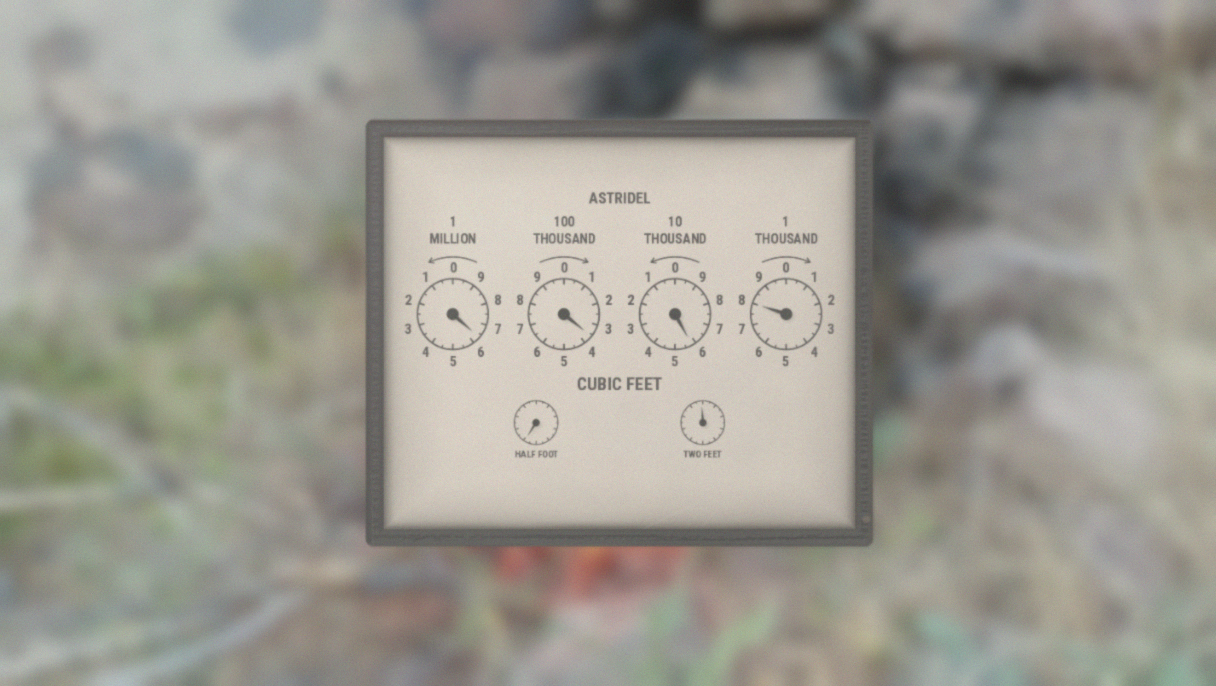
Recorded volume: 635800
